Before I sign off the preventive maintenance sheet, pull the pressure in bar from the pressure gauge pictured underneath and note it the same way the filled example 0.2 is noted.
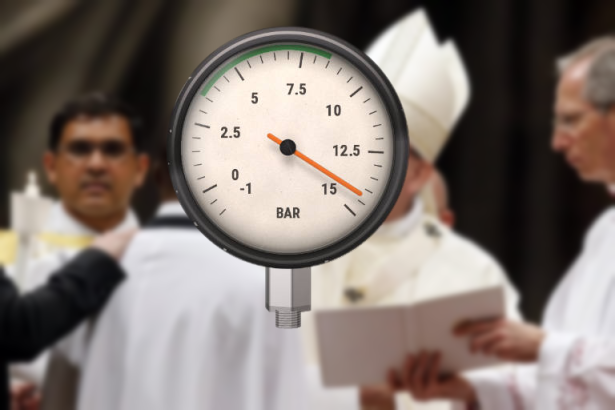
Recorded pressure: 14.25
